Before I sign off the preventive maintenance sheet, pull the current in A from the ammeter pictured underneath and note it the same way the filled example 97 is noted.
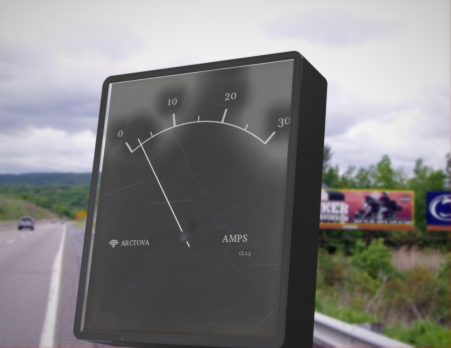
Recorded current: 2.5
